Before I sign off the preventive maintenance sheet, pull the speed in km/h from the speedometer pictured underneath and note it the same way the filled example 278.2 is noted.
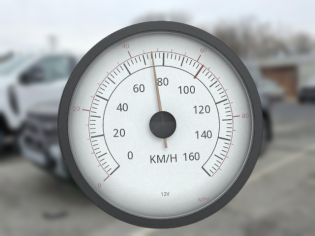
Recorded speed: 74
